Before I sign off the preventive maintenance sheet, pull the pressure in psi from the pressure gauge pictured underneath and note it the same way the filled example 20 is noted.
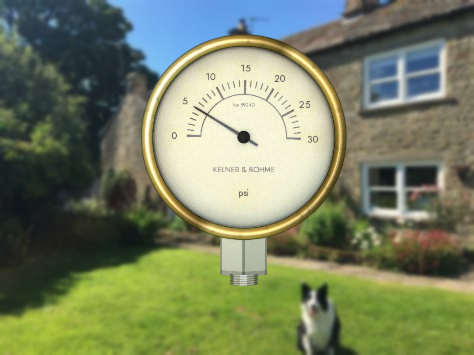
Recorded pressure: 5
